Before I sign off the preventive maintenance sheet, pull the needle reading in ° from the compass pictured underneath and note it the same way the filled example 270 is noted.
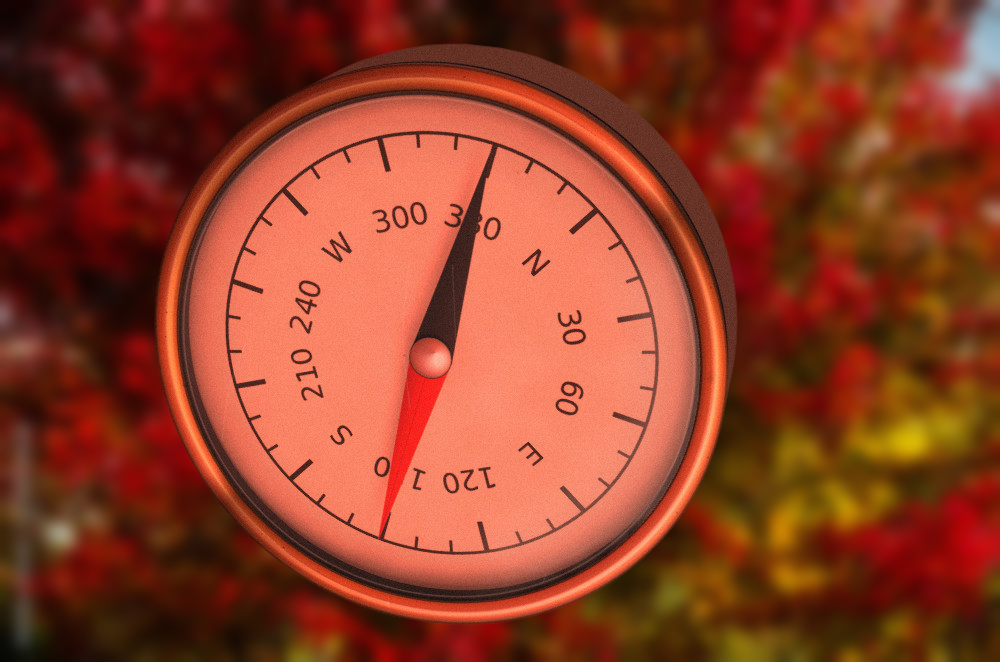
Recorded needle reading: 150
